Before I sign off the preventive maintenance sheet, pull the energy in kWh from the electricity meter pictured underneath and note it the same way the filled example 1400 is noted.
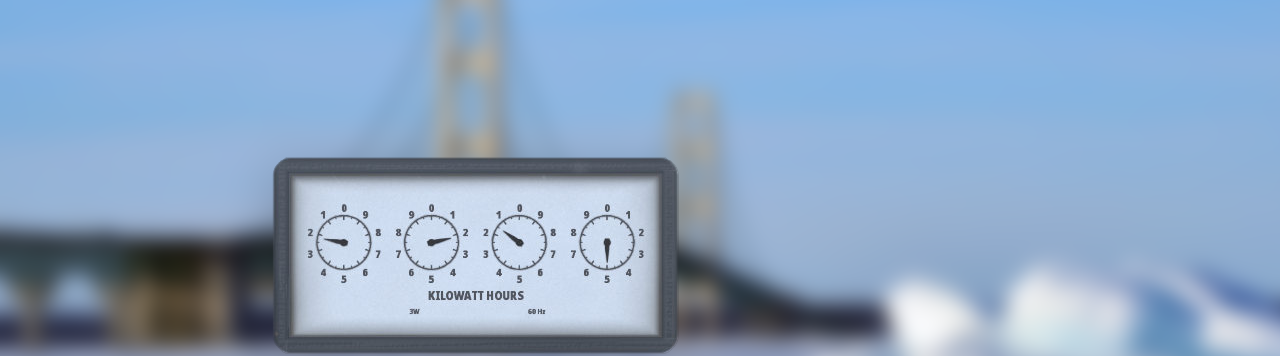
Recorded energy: 2215
